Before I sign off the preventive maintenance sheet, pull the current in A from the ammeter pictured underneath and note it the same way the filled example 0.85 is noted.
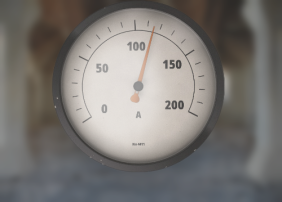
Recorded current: 115
